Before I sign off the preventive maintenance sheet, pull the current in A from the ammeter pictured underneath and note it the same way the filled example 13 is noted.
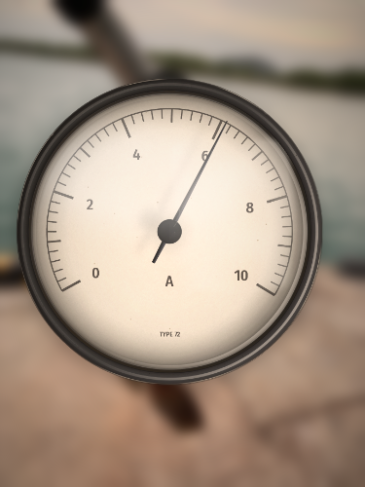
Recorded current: 6.1
